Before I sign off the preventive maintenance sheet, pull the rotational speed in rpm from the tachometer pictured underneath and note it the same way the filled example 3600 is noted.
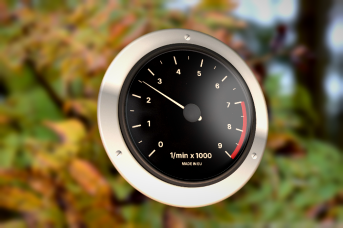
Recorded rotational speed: 2500
